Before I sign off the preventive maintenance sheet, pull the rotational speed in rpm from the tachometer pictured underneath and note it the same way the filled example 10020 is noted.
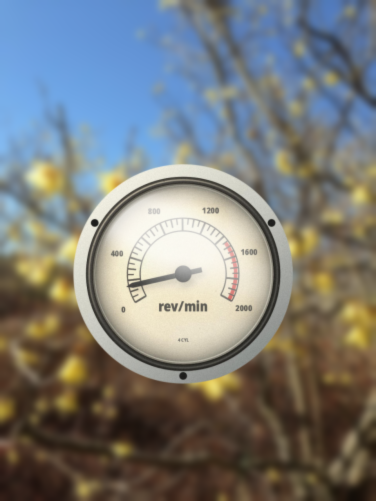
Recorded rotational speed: 150
